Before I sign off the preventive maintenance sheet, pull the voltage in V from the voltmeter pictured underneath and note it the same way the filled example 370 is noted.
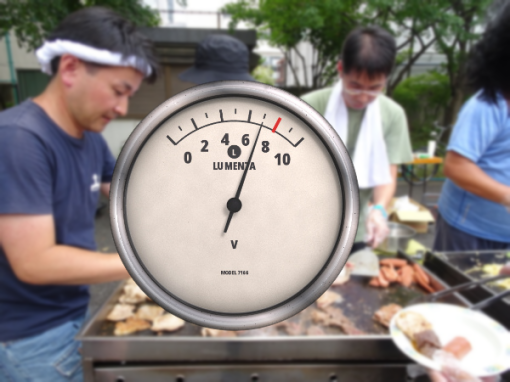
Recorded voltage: 7
